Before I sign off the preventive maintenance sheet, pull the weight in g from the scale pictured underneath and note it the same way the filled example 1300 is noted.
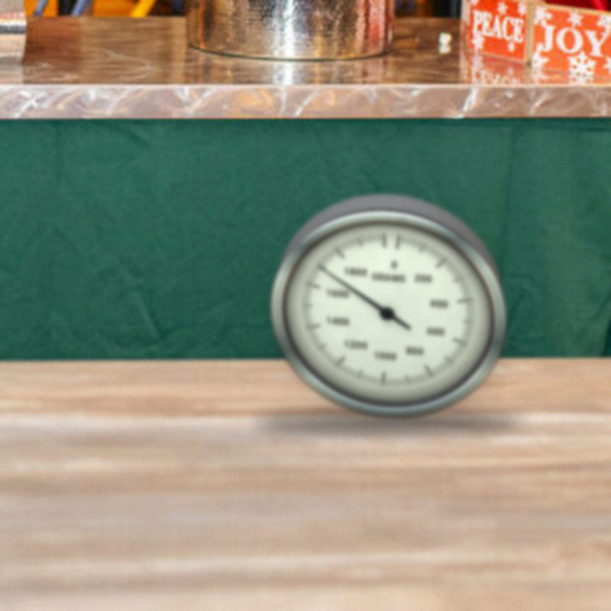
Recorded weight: 1700
